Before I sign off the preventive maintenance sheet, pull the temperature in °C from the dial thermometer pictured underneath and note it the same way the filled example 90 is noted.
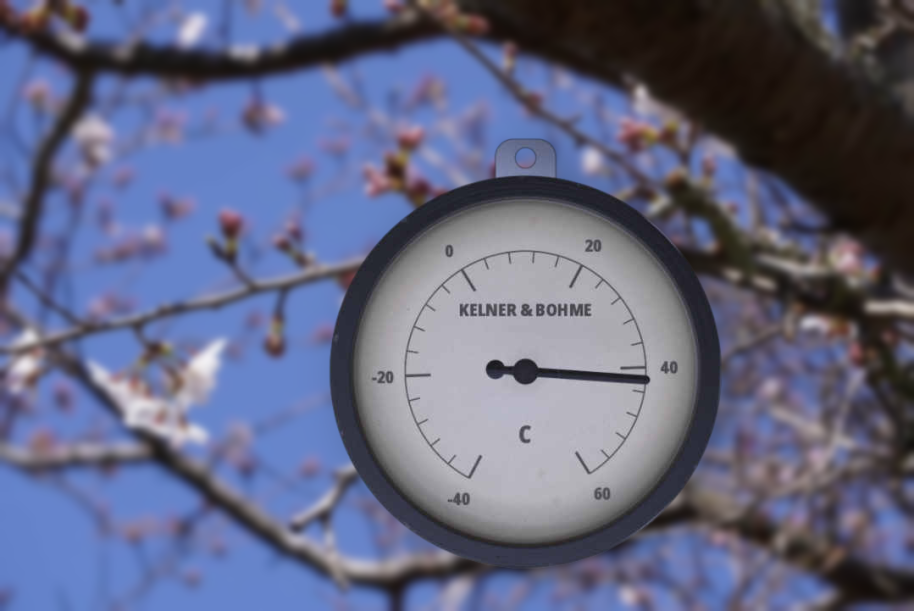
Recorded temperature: 42
